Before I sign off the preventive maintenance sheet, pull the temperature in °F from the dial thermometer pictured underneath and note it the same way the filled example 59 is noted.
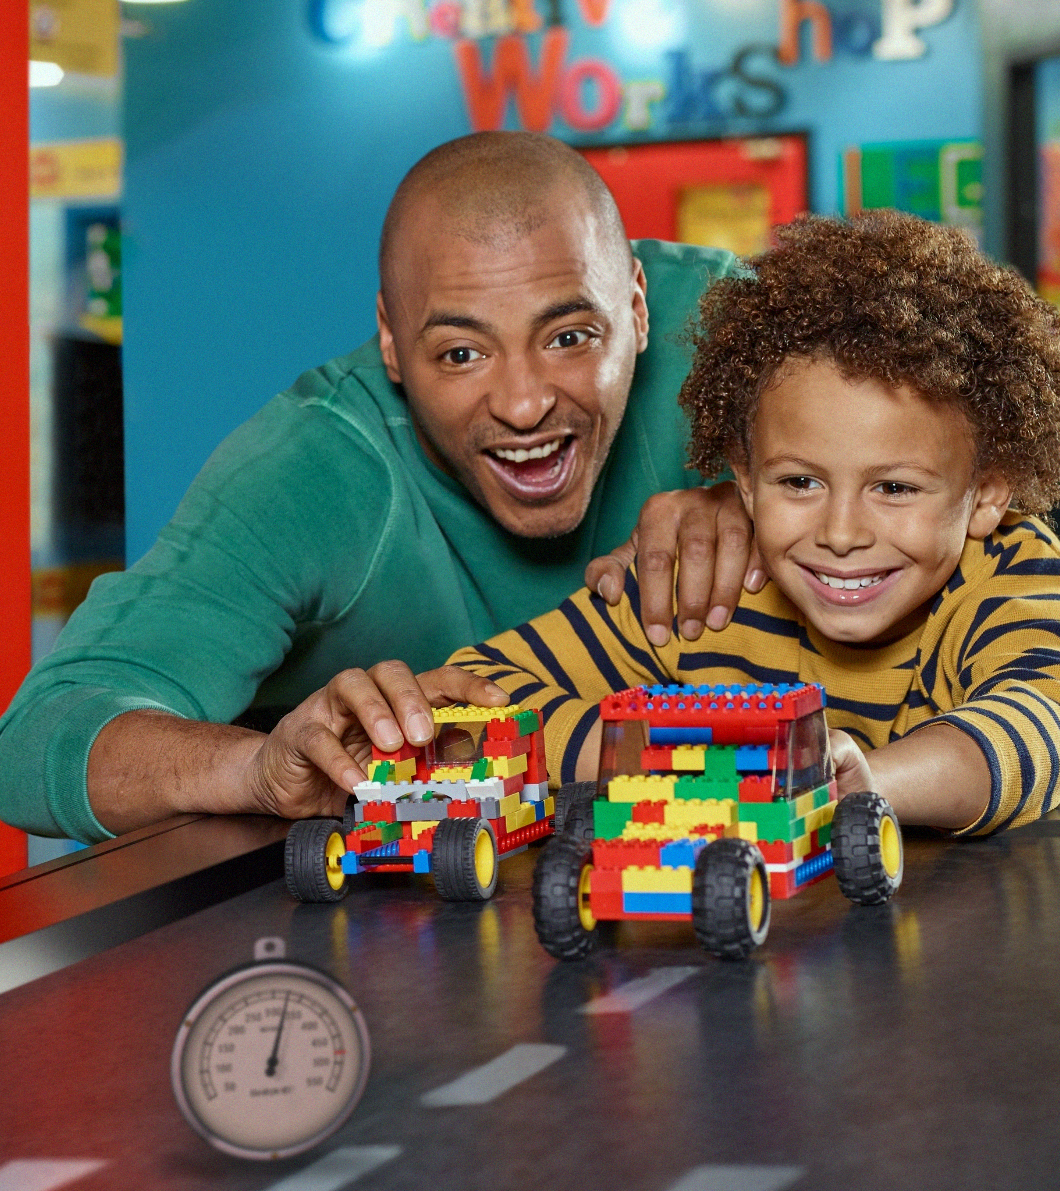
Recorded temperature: 325
